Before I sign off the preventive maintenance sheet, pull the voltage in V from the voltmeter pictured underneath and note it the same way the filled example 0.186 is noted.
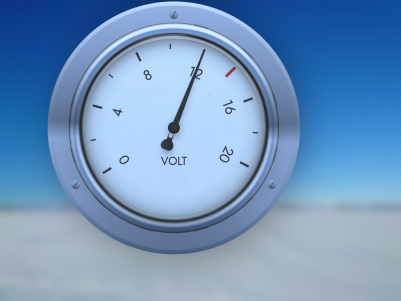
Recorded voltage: 12
